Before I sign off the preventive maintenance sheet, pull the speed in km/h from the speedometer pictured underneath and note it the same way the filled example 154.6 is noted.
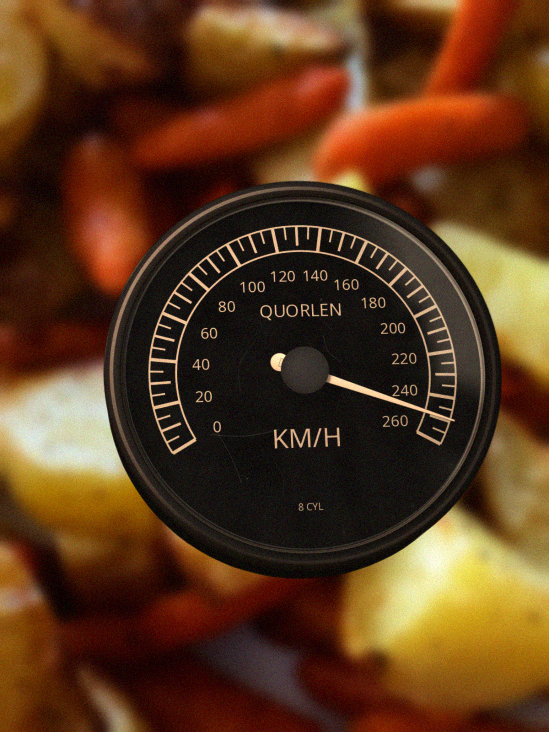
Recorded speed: 250
